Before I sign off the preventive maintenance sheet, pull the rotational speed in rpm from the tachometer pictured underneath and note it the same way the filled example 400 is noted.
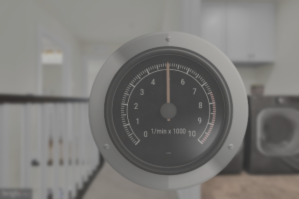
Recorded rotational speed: 5000
